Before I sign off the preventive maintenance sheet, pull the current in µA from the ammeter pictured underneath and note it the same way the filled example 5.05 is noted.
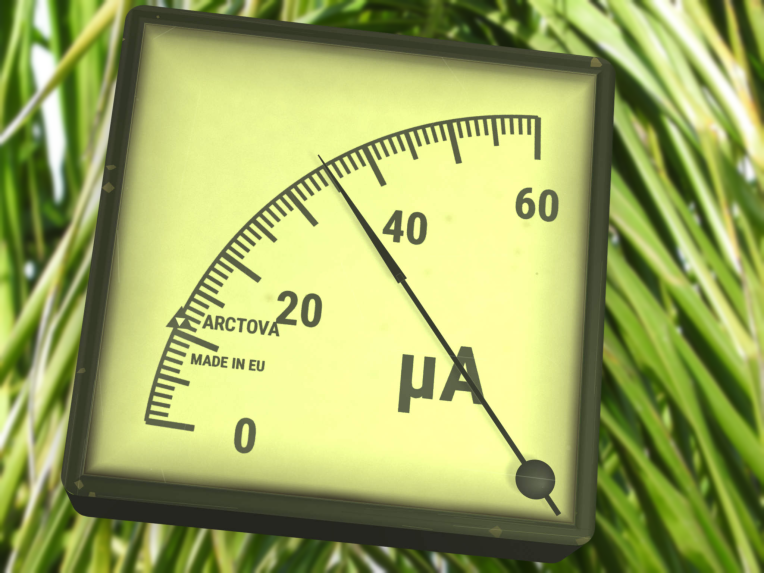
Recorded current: 35
